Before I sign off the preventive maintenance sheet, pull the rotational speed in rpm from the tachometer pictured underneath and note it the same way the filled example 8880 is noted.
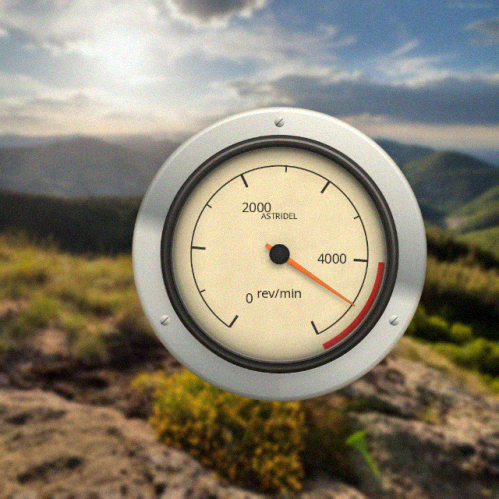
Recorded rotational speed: 4500
